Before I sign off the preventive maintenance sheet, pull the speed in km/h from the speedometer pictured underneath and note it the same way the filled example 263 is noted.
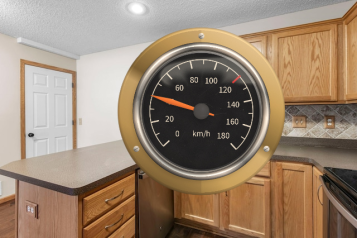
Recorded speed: 40
